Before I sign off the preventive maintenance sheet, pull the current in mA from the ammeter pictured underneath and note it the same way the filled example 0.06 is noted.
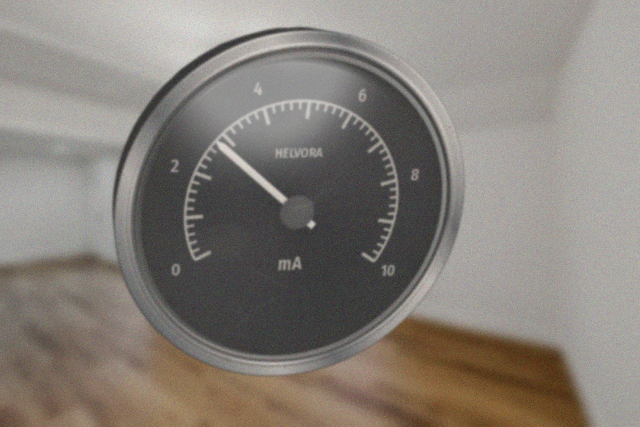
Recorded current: 2.8
